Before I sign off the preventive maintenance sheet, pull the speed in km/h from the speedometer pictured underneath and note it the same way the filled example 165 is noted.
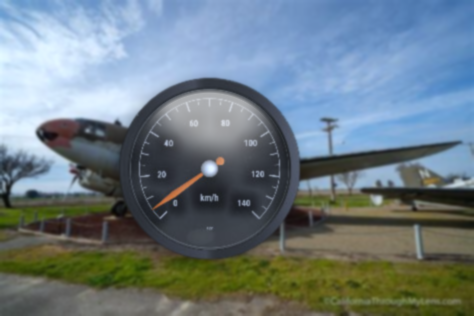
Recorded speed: 5
